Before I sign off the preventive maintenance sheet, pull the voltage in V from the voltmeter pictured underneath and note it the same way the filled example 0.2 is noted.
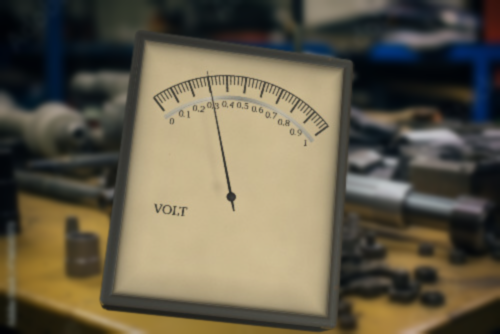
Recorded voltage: 0.3
